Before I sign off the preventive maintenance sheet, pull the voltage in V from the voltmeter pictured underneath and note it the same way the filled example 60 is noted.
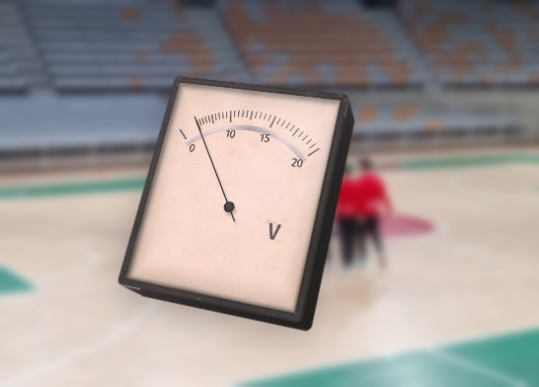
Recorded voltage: 5
